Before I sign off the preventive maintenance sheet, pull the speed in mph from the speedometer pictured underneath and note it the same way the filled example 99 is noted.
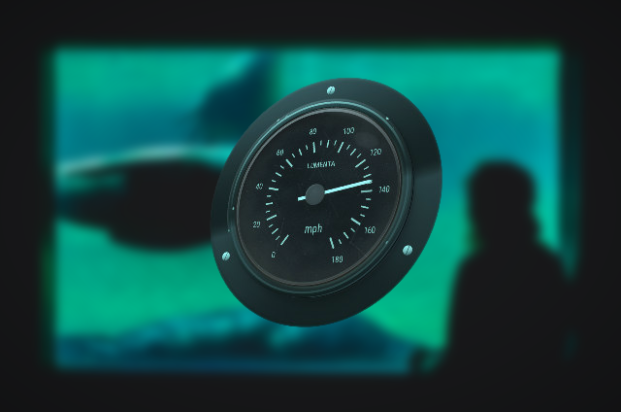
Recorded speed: 135
